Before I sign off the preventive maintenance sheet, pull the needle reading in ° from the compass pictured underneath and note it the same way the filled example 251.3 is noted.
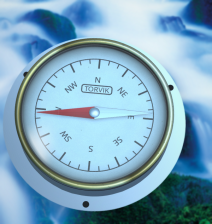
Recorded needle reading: 265
